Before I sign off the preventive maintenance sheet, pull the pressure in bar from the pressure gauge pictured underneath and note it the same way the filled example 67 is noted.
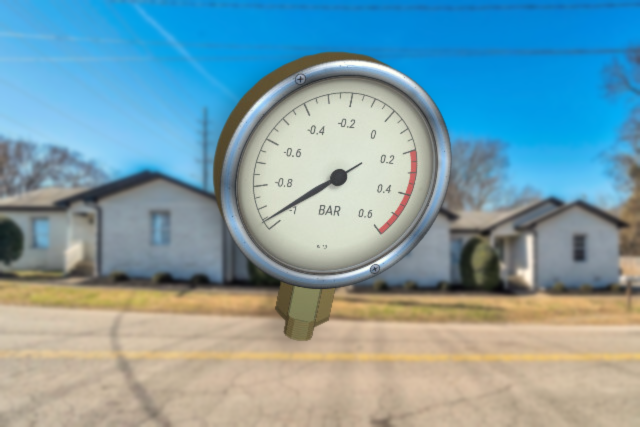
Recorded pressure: -0.95
